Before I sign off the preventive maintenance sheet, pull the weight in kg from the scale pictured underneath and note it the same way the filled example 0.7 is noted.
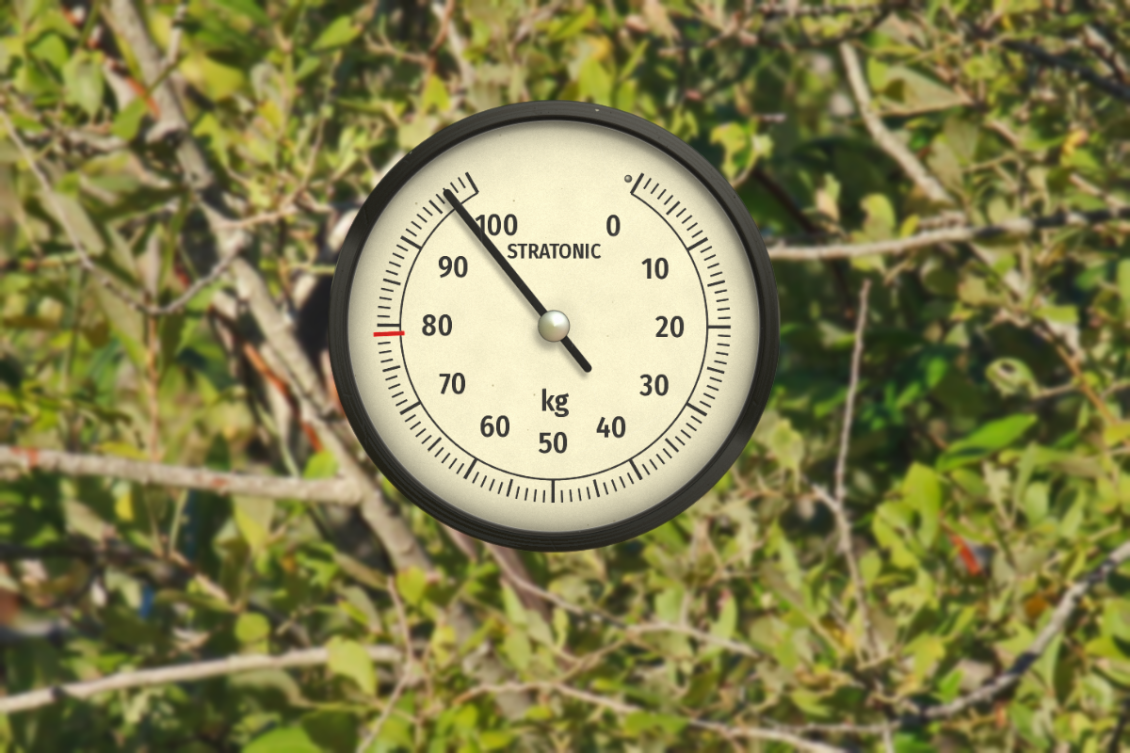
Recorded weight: 97
